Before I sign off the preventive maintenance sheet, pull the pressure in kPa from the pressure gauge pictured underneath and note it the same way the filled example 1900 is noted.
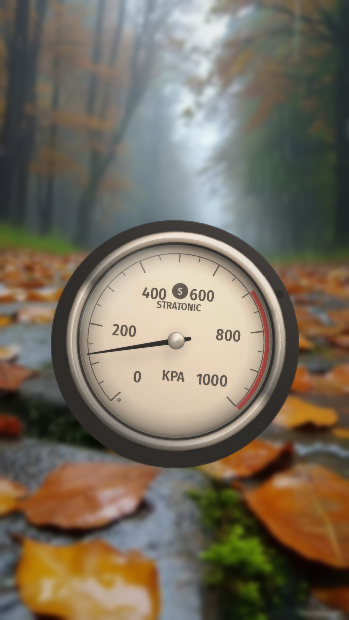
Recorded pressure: 125
